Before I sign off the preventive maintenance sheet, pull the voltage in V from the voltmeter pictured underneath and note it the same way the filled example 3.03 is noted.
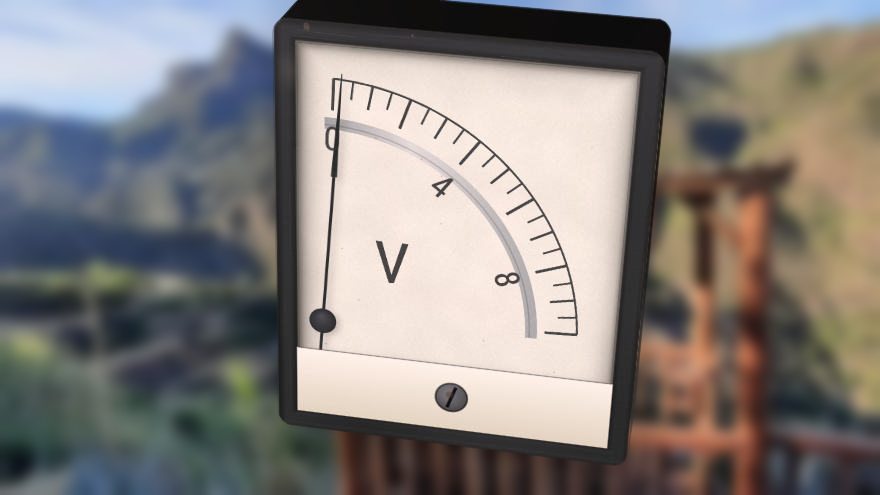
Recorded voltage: 0.25
